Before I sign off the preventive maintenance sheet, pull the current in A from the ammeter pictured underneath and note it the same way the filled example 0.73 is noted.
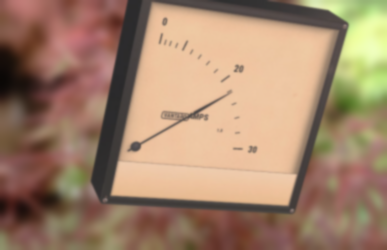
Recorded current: 22
